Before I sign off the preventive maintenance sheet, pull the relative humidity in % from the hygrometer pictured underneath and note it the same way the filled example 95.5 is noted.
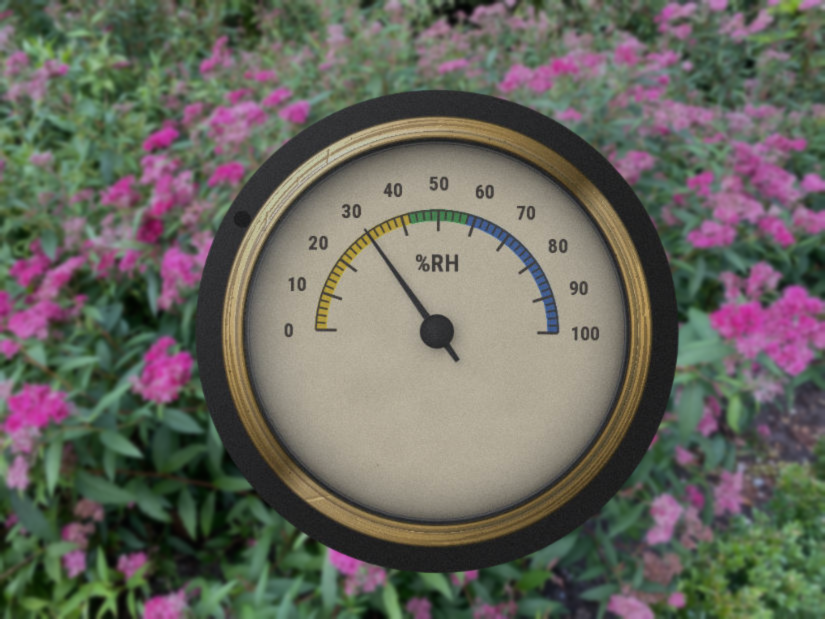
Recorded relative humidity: 30
